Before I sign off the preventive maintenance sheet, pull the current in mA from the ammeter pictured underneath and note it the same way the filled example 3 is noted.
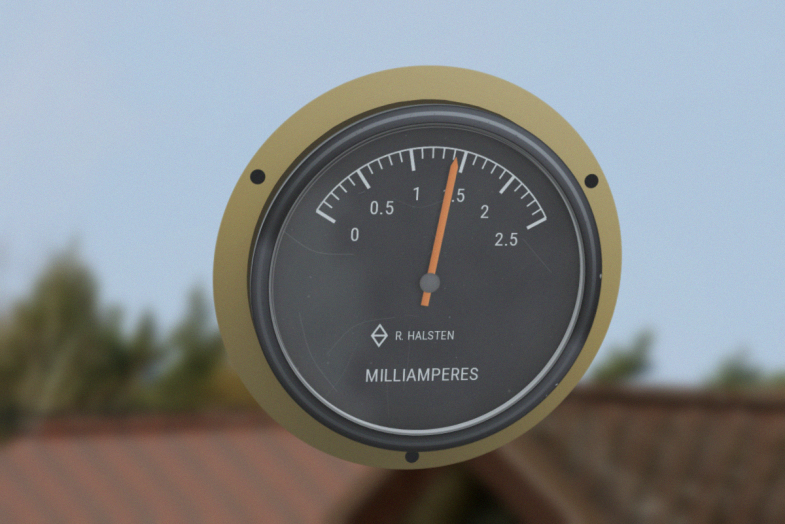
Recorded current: 1.4
